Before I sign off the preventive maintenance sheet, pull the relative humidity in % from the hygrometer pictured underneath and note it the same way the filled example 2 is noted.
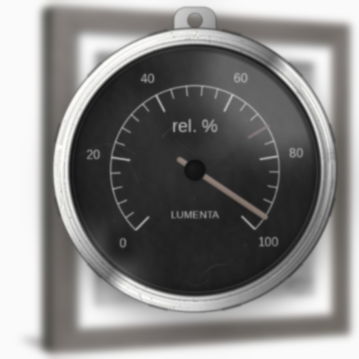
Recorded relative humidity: 96
